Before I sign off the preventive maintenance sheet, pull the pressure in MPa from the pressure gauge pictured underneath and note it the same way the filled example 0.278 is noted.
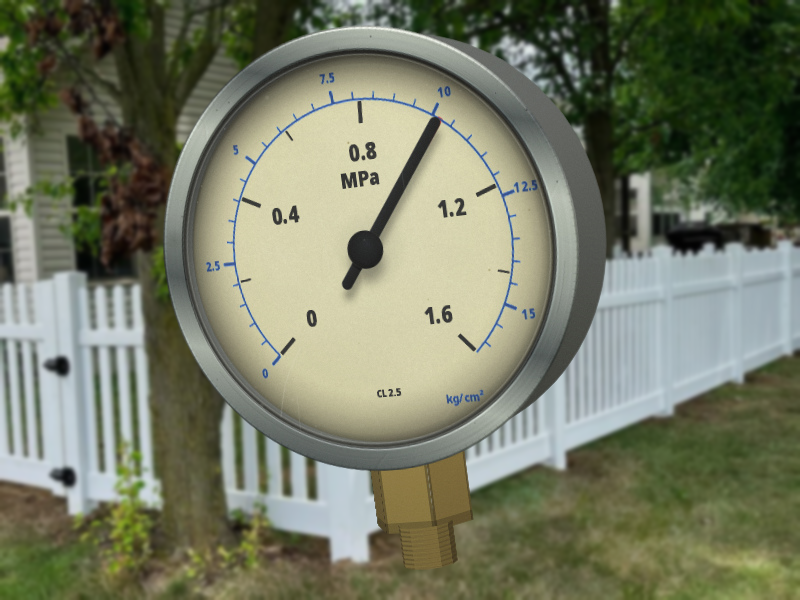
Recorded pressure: 1
